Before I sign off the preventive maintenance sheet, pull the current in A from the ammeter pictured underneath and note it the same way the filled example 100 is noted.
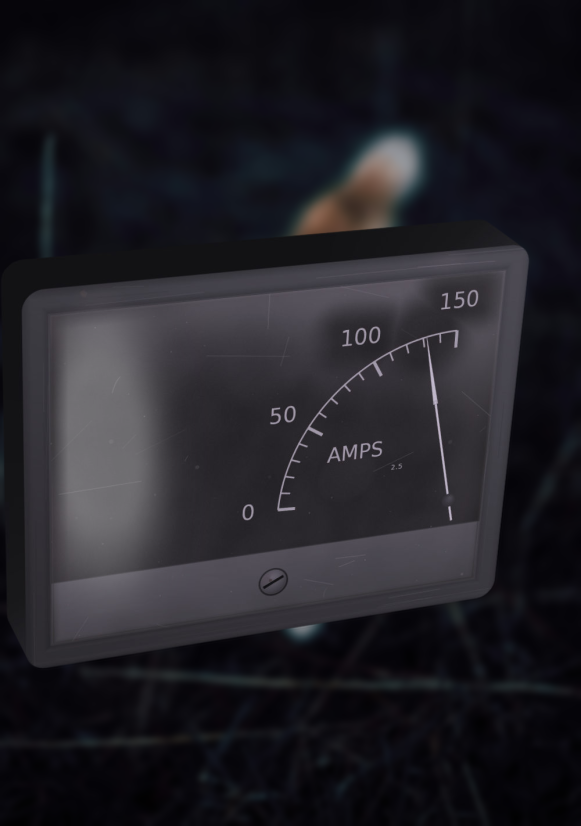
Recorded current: 130
